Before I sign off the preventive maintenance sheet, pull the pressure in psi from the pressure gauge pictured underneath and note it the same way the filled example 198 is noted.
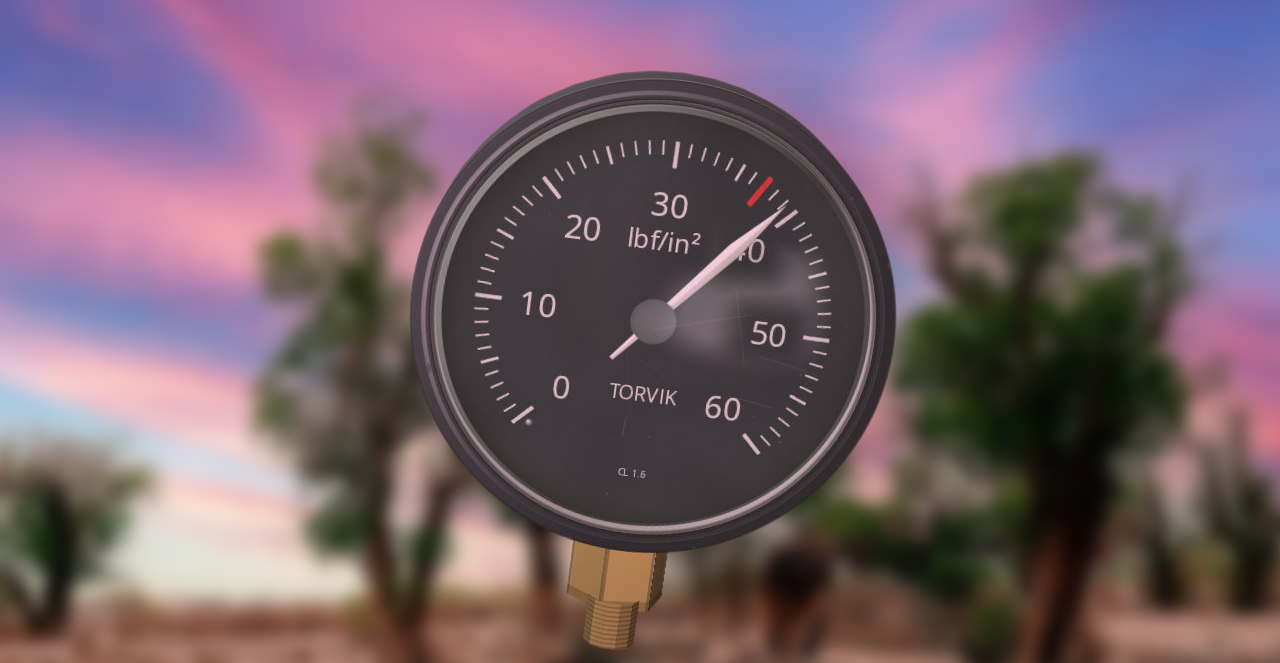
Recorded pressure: 39
